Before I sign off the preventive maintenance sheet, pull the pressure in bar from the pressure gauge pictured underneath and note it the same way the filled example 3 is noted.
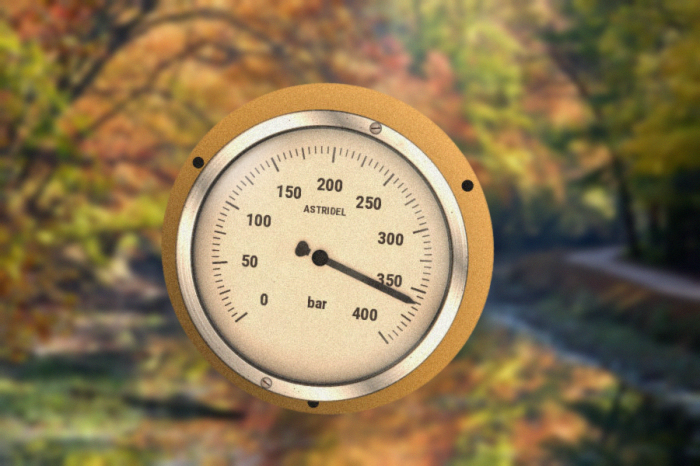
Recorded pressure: 360
